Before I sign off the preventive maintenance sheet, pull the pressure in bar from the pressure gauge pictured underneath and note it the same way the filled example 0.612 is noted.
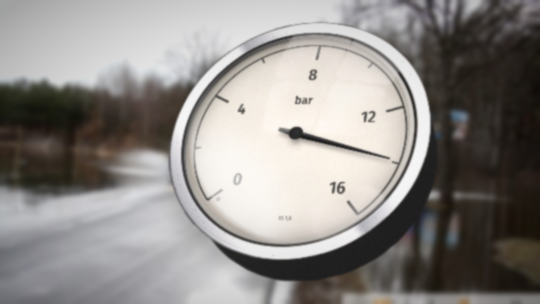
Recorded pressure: 14
